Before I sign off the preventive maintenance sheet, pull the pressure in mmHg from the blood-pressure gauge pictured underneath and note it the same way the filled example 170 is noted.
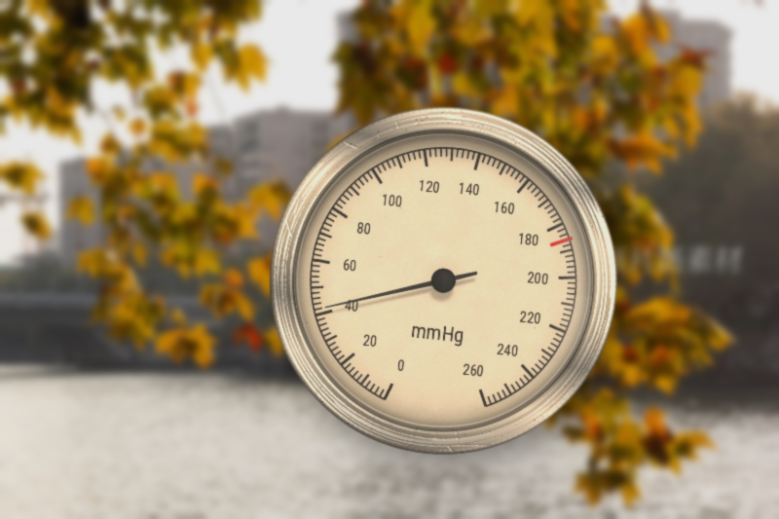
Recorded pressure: 42
